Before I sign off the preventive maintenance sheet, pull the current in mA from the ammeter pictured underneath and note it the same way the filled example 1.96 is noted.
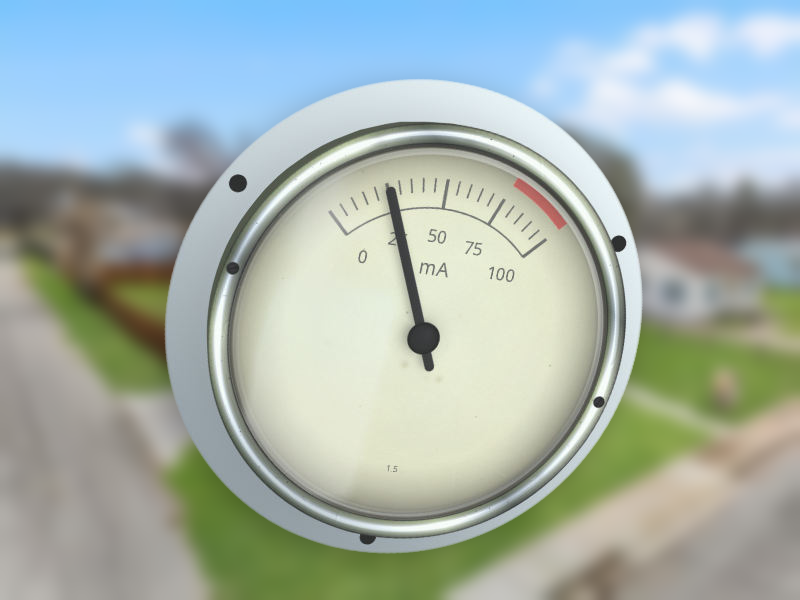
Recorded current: 25
